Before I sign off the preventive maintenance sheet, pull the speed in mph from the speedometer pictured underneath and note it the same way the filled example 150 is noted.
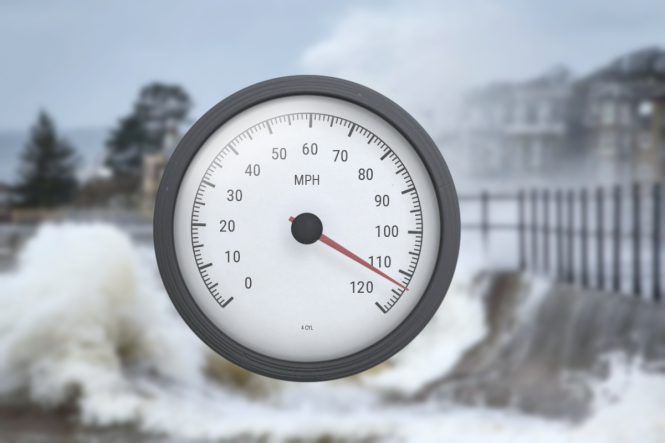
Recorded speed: 113
